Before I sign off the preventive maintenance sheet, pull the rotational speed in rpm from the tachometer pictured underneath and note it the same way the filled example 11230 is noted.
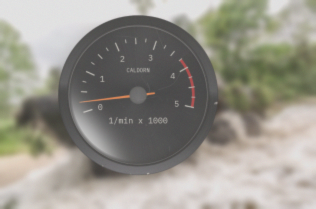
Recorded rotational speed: 250
